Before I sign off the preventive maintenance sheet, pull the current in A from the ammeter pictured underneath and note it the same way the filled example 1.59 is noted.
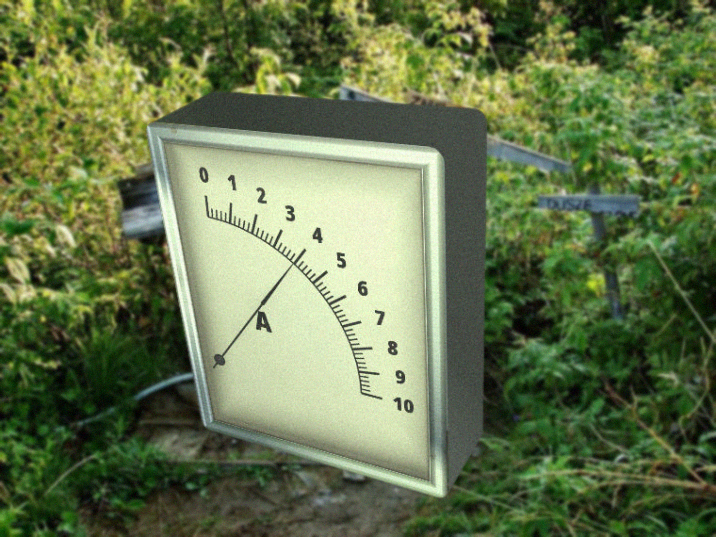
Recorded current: 4
